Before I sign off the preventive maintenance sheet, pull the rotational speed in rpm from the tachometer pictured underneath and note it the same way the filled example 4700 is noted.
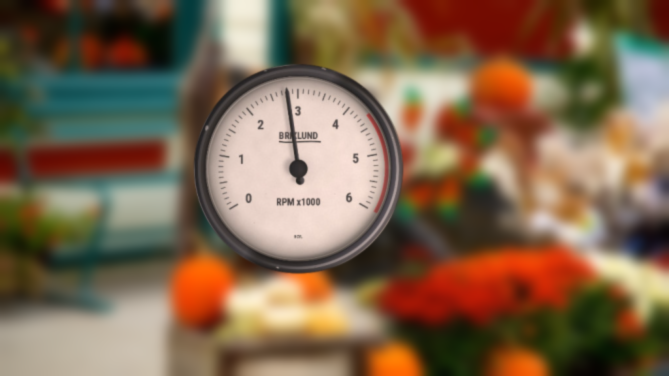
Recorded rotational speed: 2800
